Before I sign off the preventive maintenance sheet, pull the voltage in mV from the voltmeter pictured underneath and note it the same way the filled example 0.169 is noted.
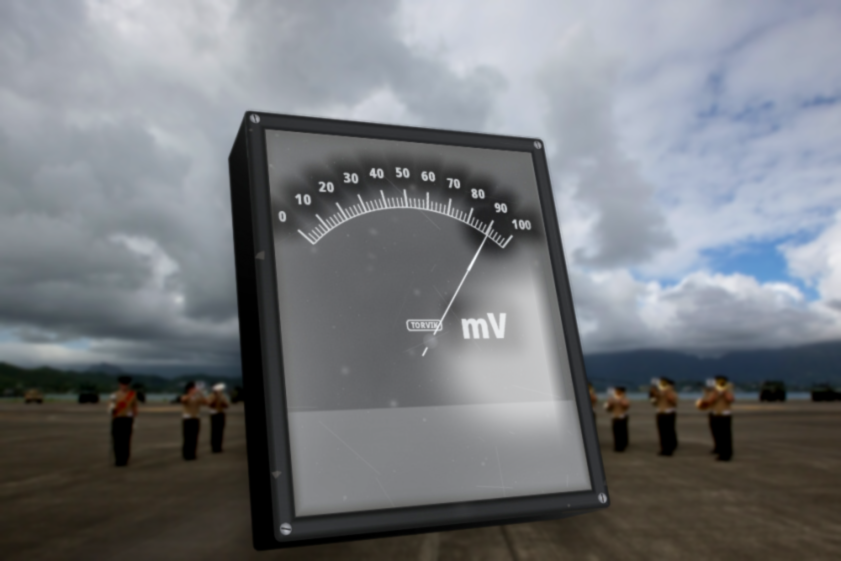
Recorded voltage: 90
